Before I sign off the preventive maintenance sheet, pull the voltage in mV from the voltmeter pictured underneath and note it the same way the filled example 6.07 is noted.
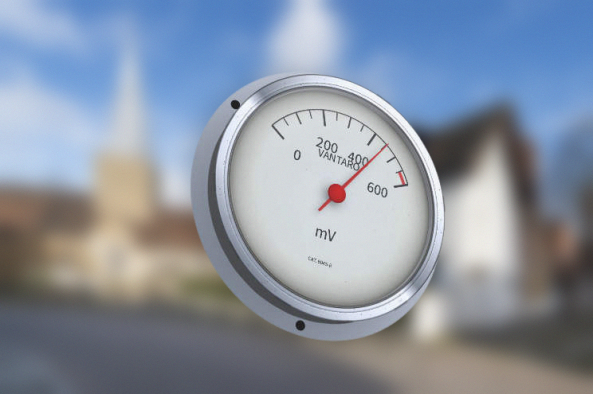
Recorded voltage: 450
